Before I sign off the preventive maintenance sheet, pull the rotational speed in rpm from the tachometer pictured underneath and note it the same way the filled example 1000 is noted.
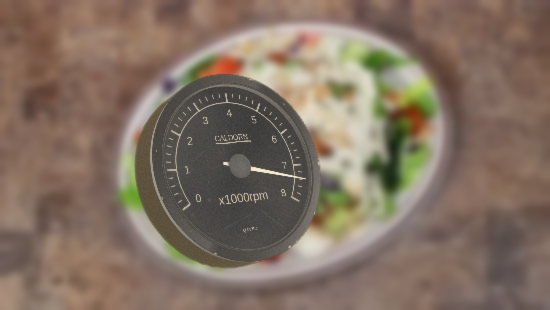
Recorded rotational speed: 7400
